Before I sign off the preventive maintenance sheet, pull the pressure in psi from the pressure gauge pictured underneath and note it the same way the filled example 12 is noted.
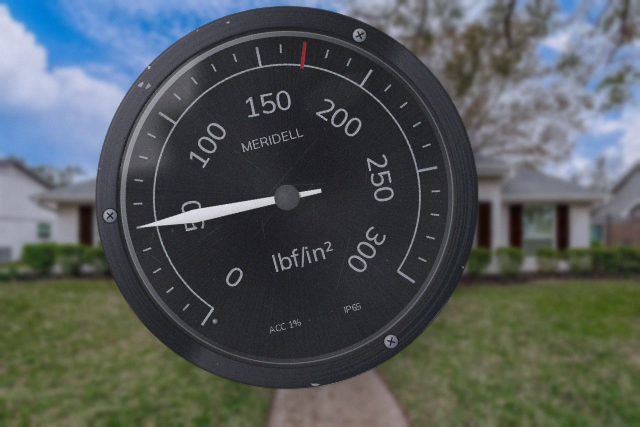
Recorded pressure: 50
